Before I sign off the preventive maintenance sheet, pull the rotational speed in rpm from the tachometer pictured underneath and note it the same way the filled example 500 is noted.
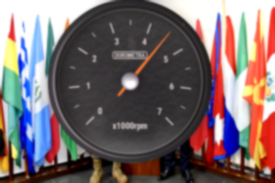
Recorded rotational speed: 4500
